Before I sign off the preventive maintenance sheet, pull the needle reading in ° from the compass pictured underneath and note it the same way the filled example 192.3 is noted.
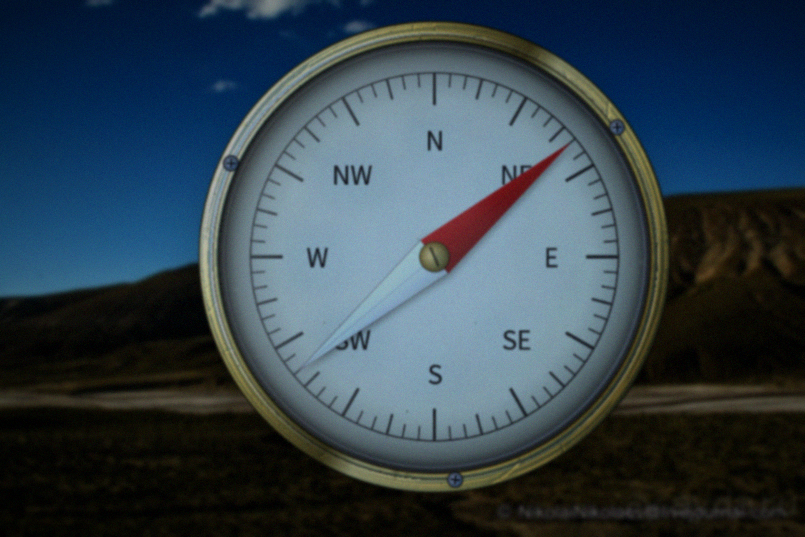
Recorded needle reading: 50
